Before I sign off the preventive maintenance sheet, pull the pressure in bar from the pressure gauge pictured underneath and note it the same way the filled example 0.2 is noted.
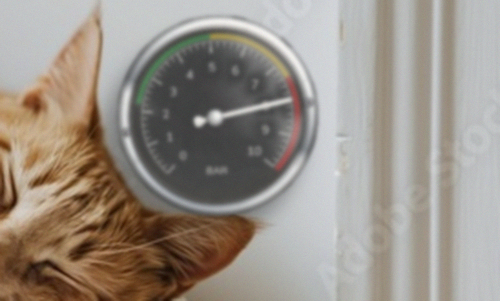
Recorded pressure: 8
